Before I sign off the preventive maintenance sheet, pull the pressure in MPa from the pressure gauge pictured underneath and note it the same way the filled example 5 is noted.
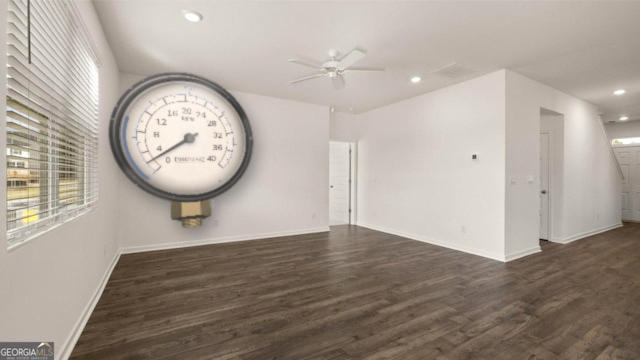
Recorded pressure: 2
